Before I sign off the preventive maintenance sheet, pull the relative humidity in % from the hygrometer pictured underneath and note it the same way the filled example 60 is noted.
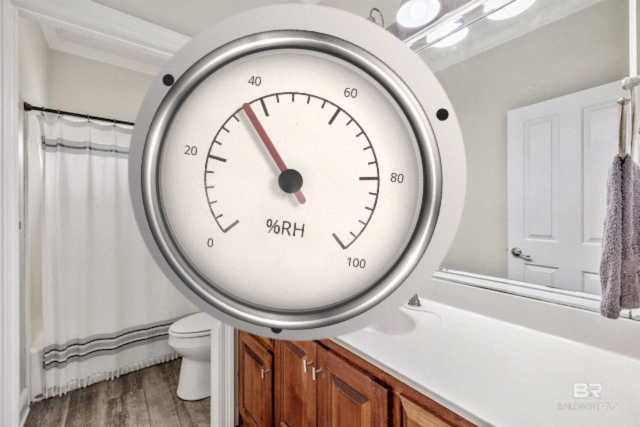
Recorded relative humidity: 36
